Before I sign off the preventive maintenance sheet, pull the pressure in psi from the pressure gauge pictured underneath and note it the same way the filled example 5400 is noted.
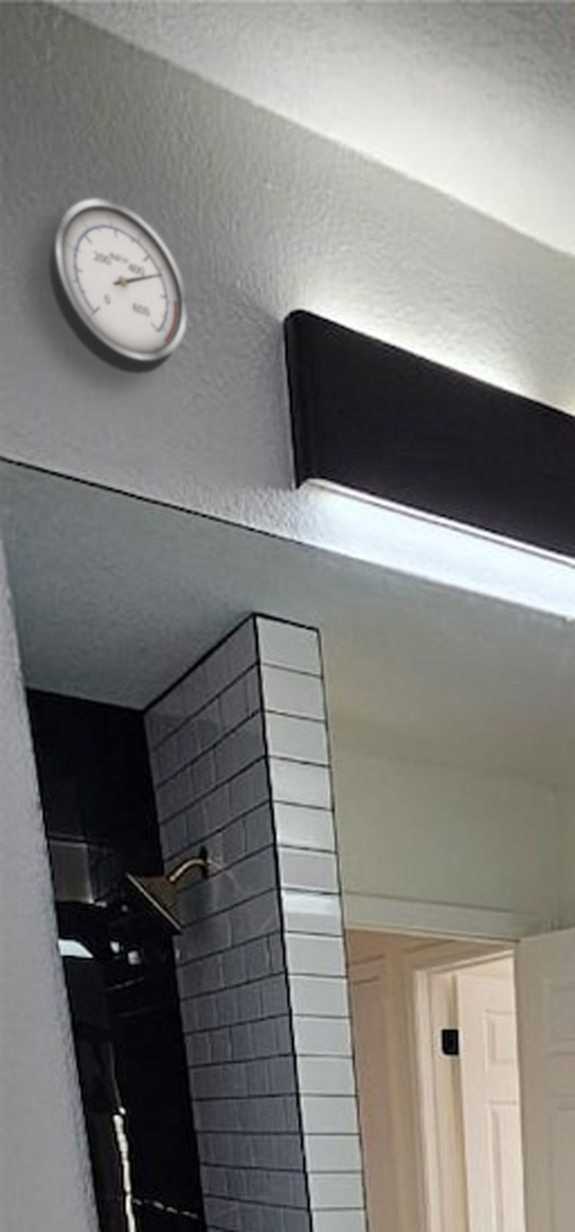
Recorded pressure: 450
